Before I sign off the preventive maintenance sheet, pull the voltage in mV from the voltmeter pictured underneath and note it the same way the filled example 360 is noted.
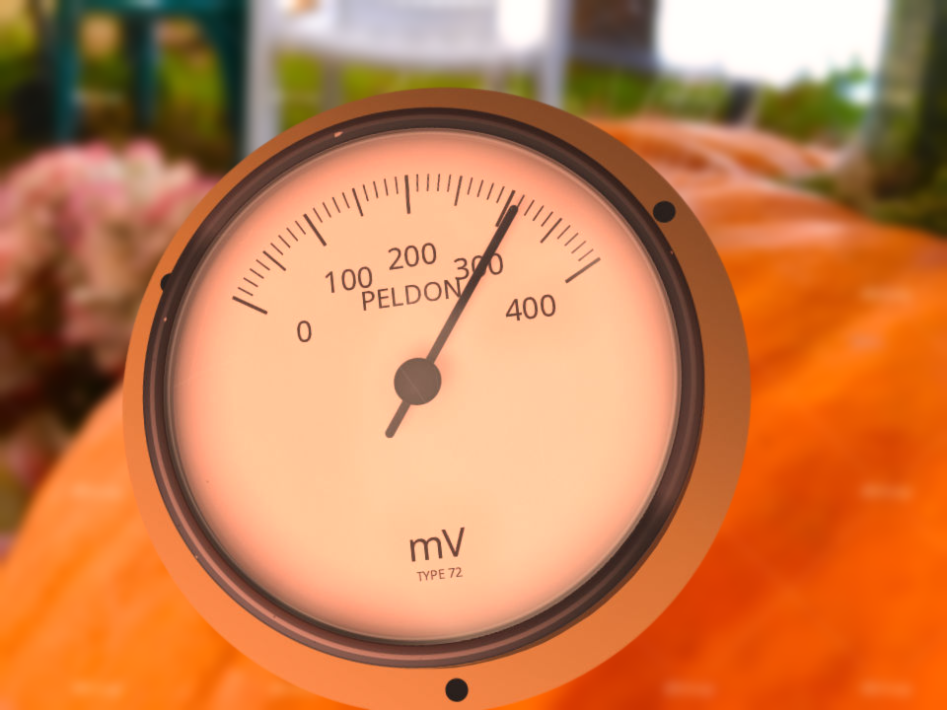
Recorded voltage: 310
